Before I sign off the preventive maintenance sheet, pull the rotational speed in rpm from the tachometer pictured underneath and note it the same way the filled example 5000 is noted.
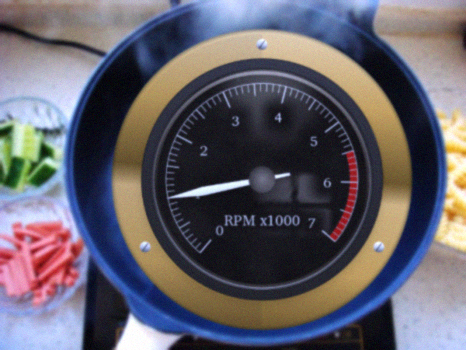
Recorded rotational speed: 1000
